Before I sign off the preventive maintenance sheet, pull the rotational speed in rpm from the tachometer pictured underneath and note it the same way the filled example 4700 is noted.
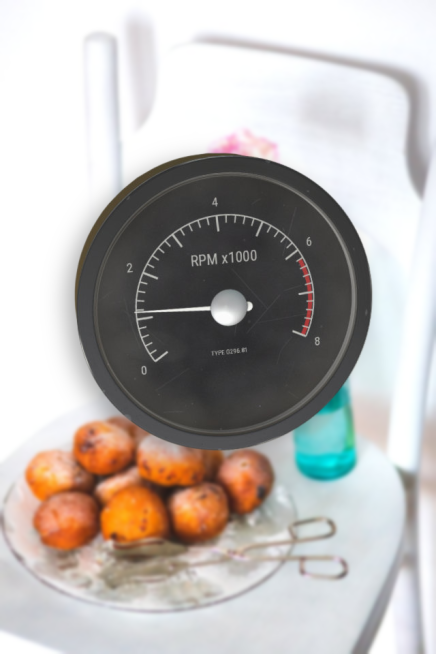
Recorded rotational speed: 1200
